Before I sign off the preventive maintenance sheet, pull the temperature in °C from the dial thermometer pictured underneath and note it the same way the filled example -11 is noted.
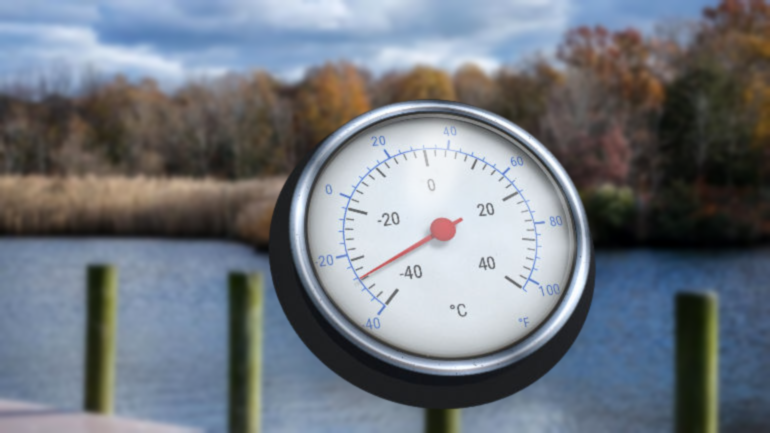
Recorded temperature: -34
